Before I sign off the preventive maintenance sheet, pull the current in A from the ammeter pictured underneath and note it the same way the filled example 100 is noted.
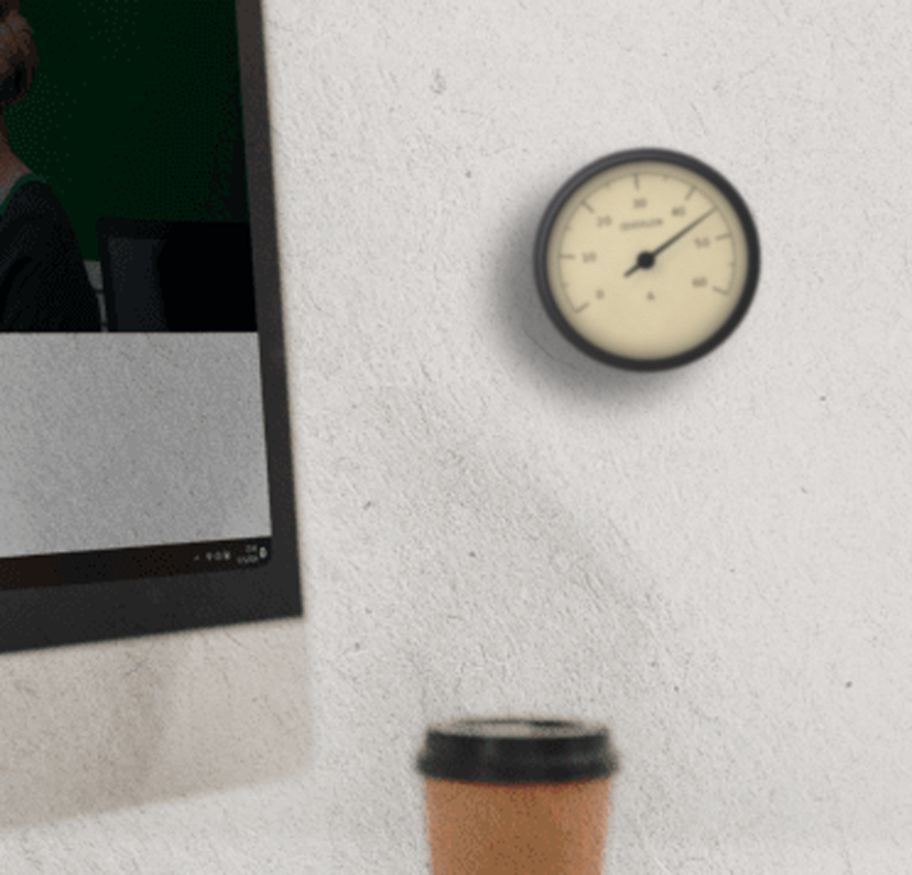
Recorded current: 45
